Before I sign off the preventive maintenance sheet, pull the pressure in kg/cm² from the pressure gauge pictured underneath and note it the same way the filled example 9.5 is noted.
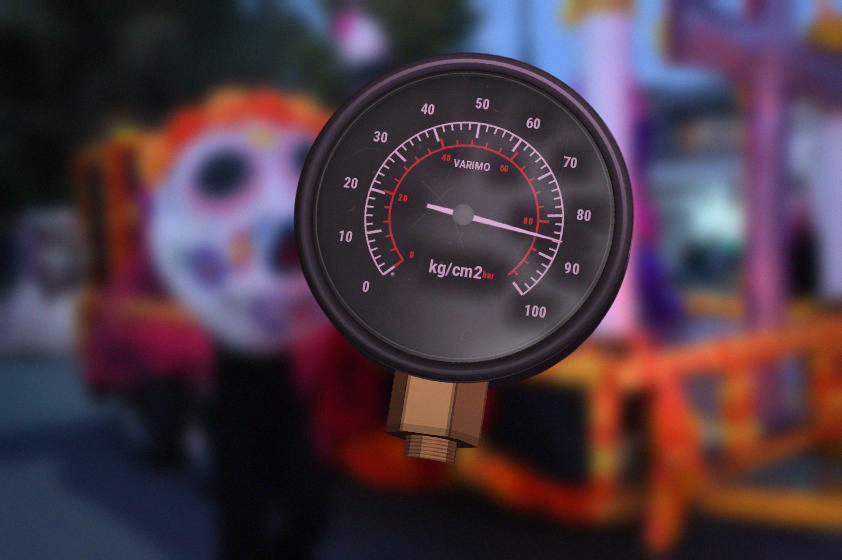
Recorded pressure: 86
